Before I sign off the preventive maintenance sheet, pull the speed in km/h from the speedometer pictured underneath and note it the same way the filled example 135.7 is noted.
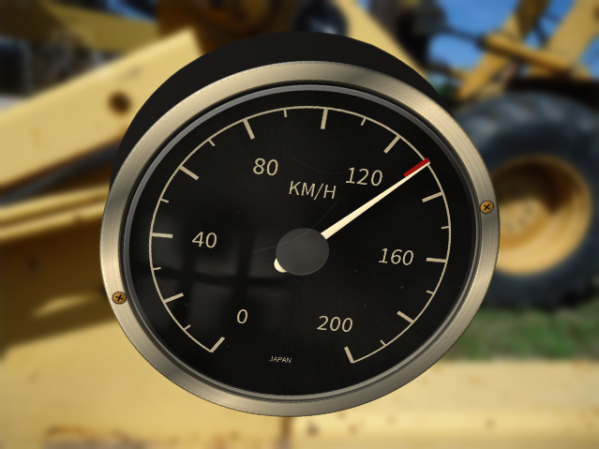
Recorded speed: 130
